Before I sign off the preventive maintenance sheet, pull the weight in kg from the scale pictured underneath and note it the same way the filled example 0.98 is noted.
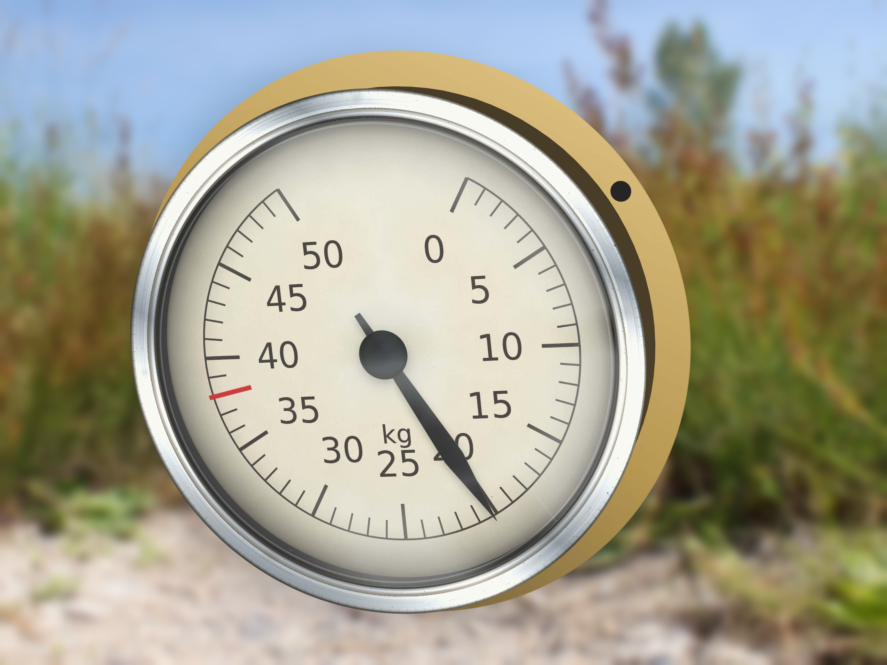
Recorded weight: 20
